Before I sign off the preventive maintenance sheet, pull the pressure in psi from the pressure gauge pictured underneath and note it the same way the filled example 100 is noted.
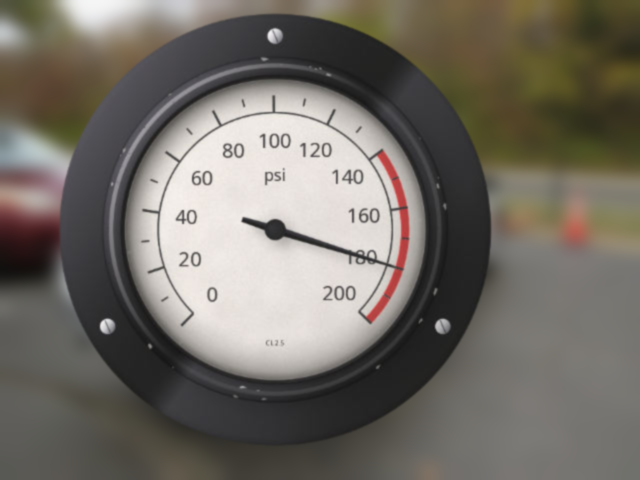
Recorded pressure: 180
